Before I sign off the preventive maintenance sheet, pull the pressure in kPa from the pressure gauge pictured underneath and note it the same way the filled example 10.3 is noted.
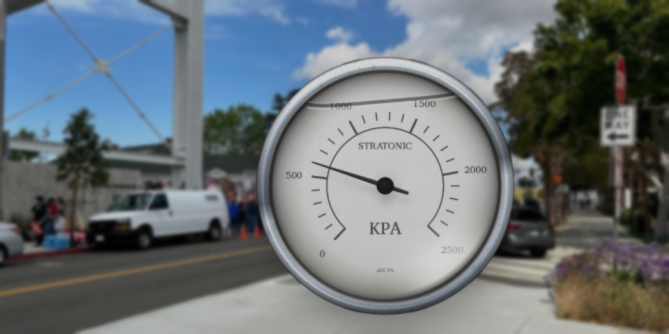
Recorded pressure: 600
